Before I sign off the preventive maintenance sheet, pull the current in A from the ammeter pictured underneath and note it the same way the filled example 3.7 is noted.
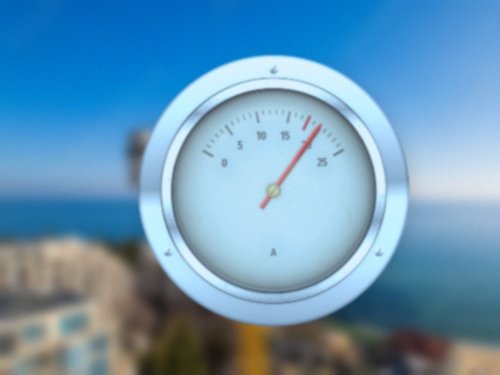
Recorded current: 20
